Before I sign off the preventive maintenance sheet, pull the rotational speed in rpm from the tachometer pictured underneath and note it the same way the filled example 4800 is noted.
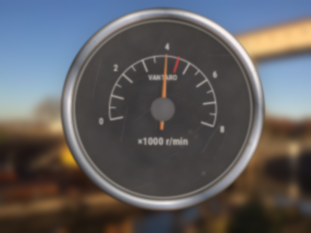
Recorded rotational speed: 4000
